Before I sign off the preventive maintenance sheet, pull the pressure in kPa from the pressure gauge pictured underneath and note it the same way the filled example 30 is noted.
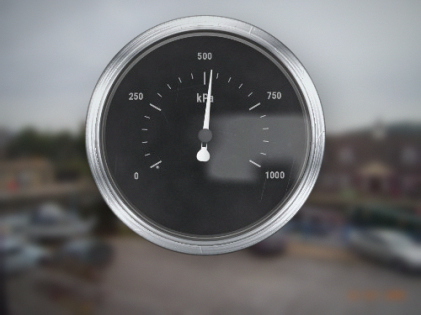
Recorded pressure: 525
